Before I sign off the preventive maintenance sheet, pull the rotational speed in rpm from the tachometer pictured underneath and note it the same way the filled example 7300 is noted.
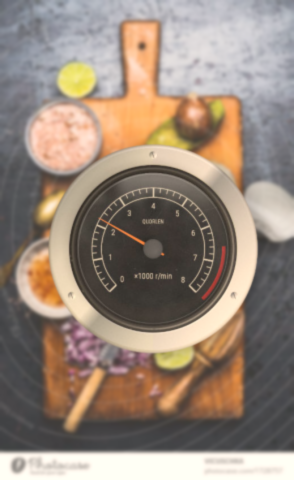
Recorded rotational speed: 2200
